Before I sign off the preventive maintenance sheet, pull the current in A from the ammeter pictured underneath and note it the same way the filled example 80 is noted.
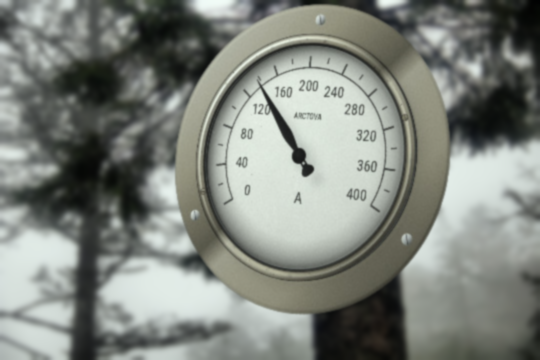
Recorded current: 140
